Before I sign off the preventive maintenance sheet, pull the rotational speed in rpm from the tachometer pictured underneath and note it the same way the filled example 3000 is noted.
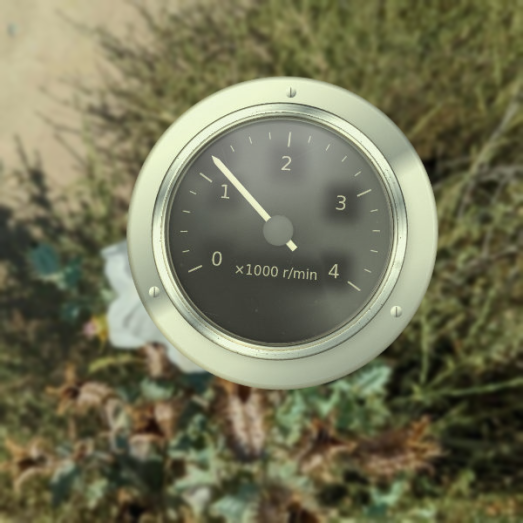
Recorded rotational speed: 1200
